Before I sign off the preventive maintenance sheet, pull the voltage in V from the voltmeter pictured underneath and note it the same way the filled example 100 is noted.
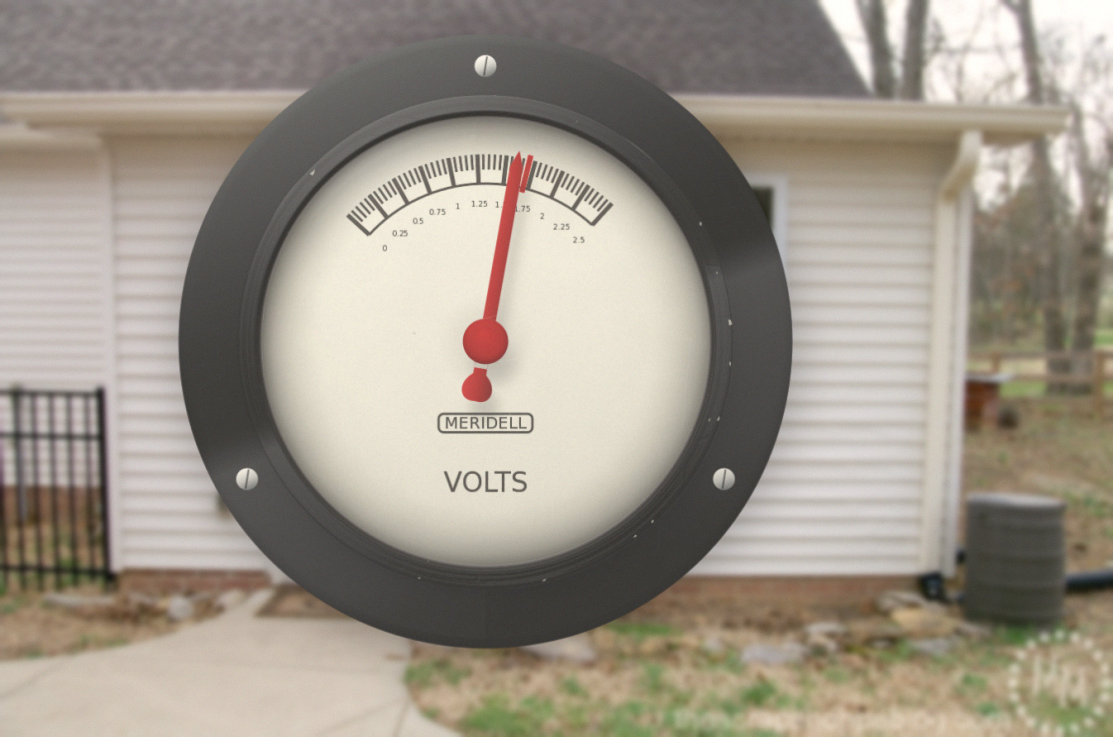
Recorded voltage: 1.6
